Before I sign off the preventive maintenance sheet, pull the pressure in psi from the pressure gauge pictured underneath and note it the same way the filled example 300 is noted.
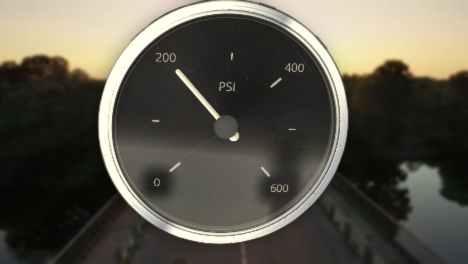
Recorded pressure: 200
